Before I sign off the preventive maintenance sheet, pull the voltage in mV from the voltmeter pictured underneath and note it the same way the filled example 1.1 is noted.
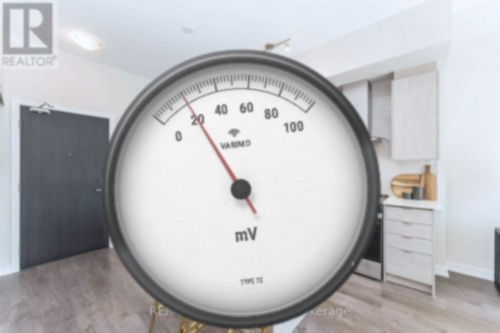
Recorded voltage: 20
